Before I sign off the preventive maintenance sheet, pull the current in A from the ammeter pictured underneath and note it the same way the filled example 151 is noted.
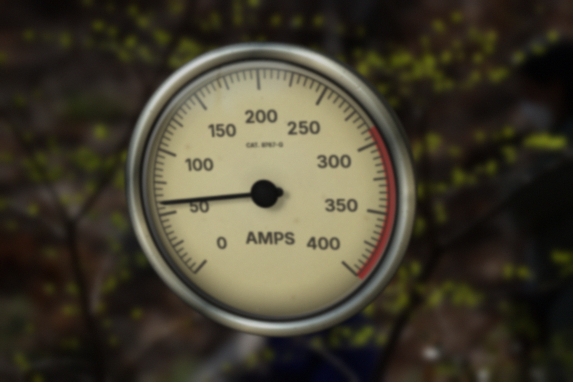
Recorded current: 60
